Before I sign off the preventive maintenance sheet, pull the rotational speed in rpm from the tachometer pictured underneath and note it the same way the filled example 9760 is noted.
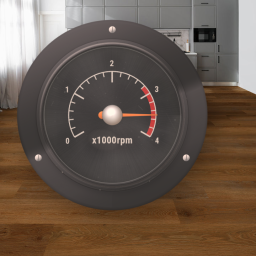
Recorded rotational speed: 3500
